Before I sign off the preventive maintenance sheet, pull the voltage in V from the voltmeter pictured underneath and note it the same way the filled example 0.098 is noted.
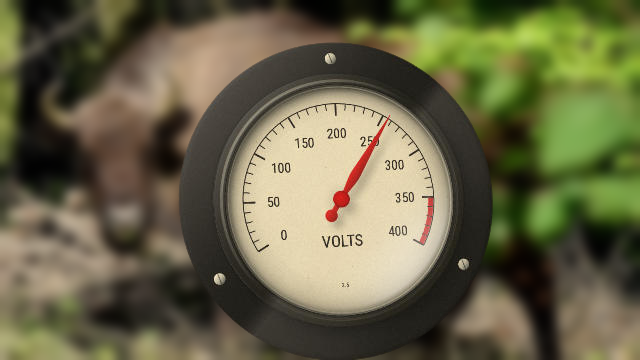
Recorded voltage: 255
